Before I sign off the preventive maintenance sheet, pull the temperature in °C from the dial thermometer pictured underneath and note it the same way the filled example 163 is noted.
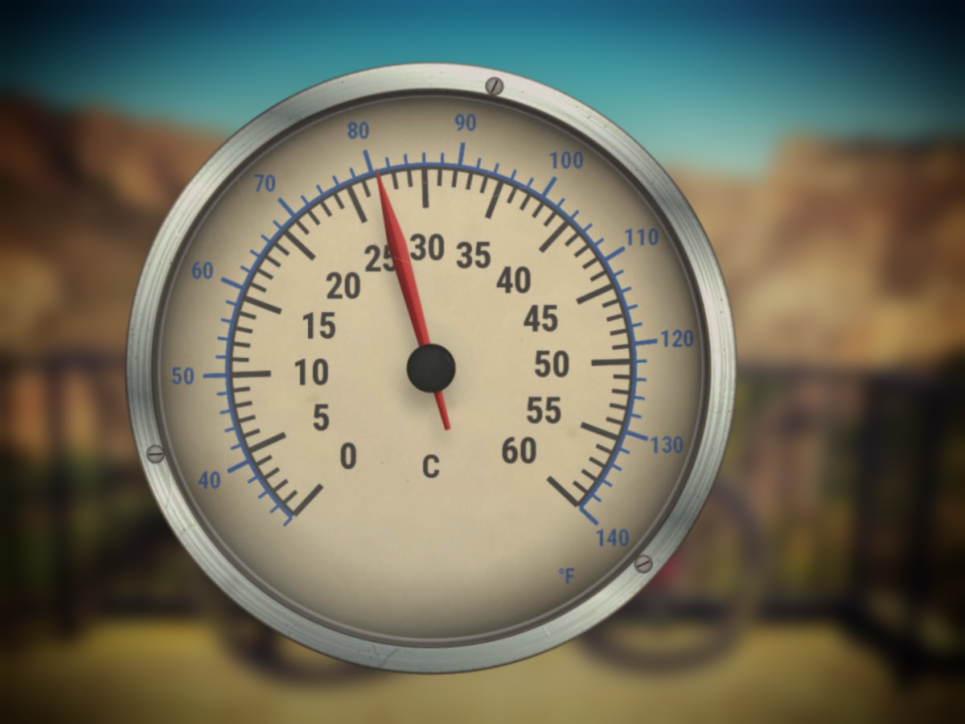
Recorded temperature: 27
